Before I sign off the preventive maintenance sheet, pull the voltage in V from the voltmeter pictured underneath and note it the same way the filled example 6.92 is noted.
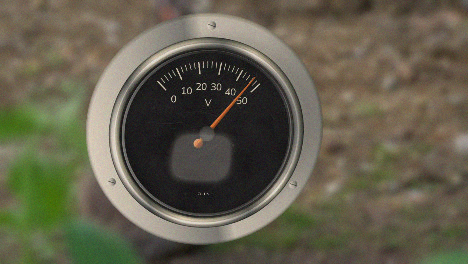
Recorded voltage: 46
